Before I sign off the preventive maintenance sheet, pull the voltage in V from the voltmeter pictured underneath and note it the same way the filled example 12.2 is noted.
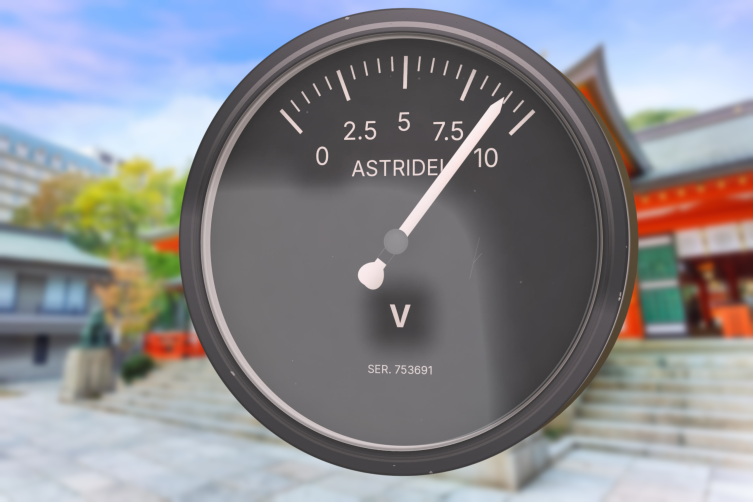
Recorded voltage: 9
